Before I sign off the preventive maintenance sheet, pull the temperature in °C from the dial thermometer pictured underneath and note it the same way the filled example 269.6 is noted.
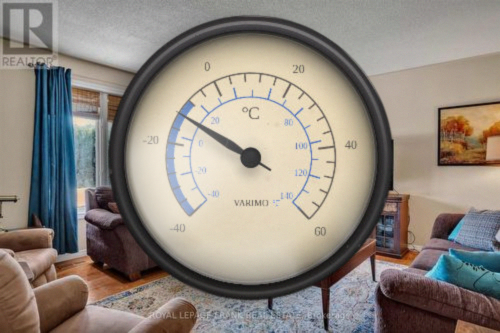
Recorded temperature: -12
